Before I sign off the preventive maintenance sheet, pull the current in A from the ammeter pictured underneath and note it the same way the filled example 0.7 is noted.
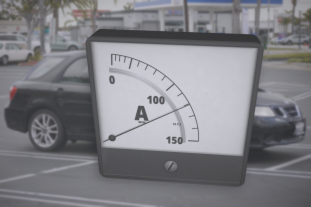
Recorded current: 120
